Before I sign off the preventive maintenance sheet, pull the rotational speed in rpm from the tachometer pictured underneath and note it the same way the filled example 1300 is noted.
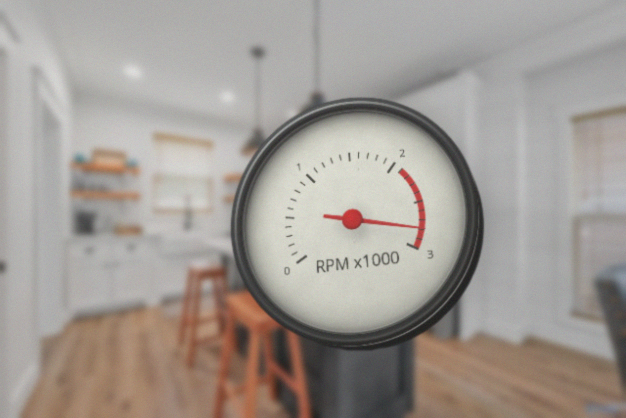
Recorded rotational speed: 2800
